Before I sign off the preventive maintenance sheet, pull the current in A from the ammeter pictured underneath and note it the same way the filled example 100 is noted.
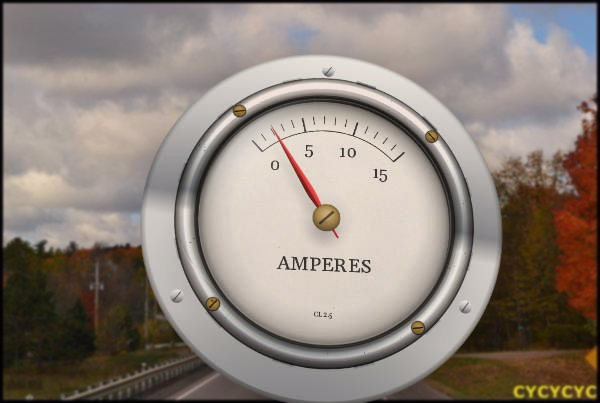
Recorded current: 2
